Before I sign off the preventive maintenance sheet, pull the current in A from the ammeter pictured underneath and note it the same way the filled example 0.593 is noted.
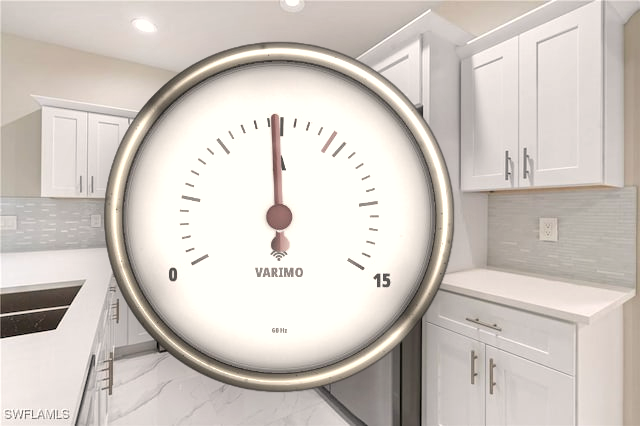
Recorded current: 7.25
